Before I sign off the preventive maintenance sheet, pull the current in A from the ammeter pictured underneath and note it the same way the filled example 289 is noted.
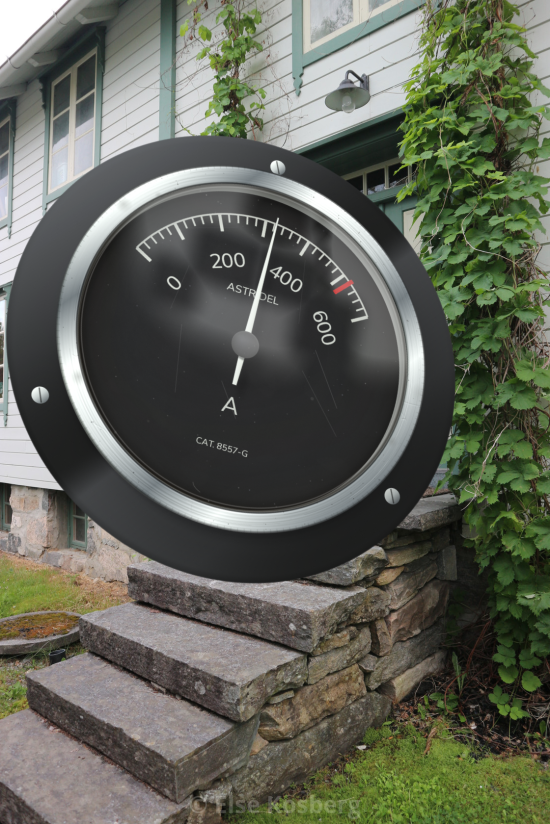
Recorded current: 320
